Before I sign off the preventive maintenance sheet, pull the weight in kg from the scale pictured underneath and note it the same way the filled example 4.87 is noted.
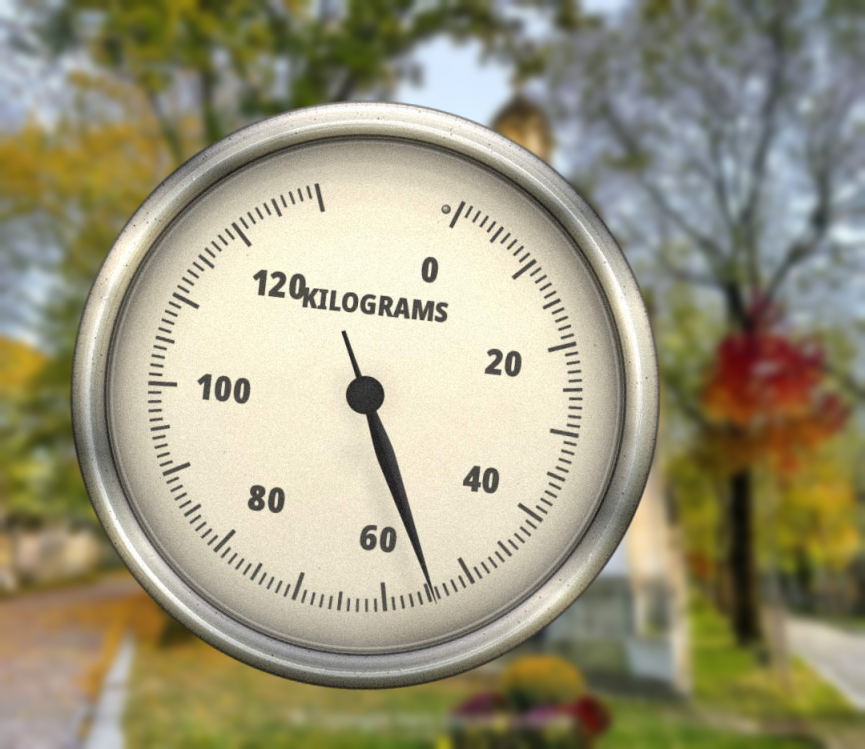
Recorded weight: 54.5
